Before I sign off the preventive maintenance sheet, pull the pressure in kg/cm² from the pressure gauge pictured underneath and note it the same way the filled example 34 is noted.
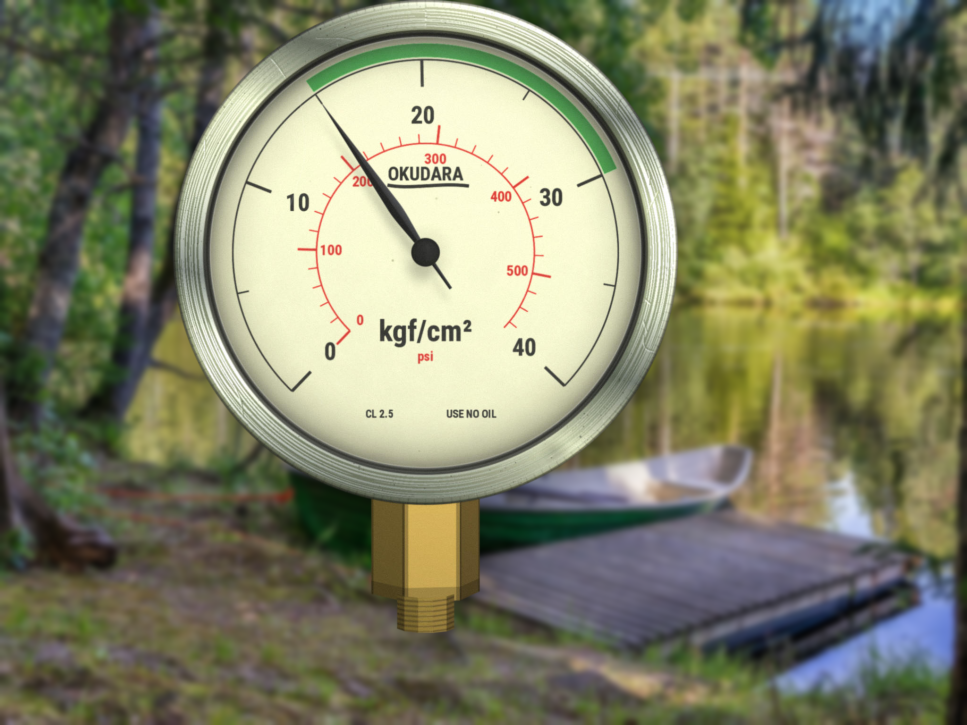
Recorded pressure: 15
